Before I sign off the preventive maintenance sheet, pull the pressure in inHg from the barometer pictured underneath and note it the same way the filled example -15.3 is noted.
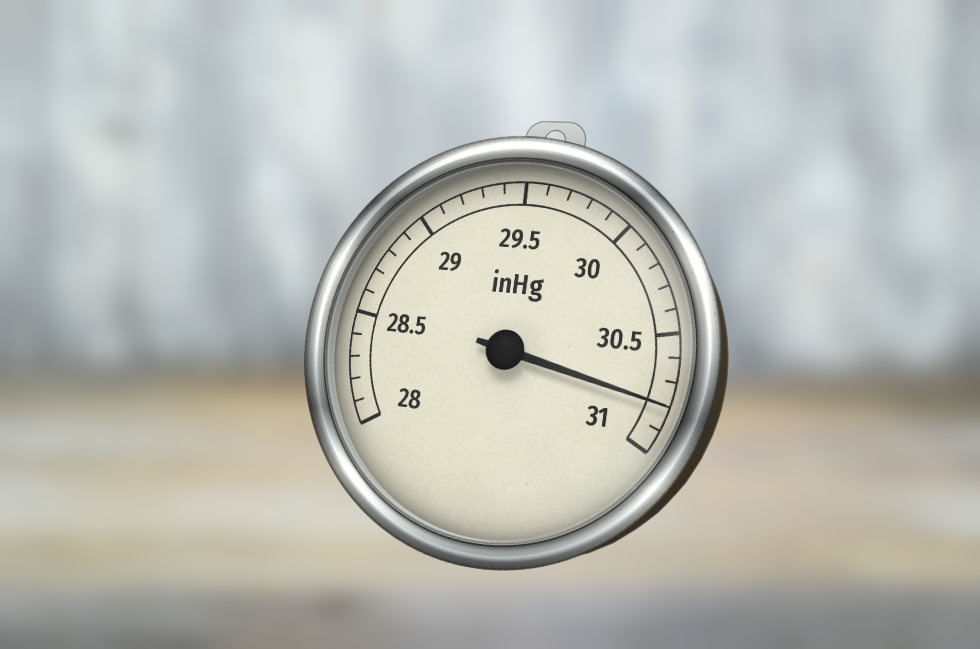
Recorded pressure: 30.8
